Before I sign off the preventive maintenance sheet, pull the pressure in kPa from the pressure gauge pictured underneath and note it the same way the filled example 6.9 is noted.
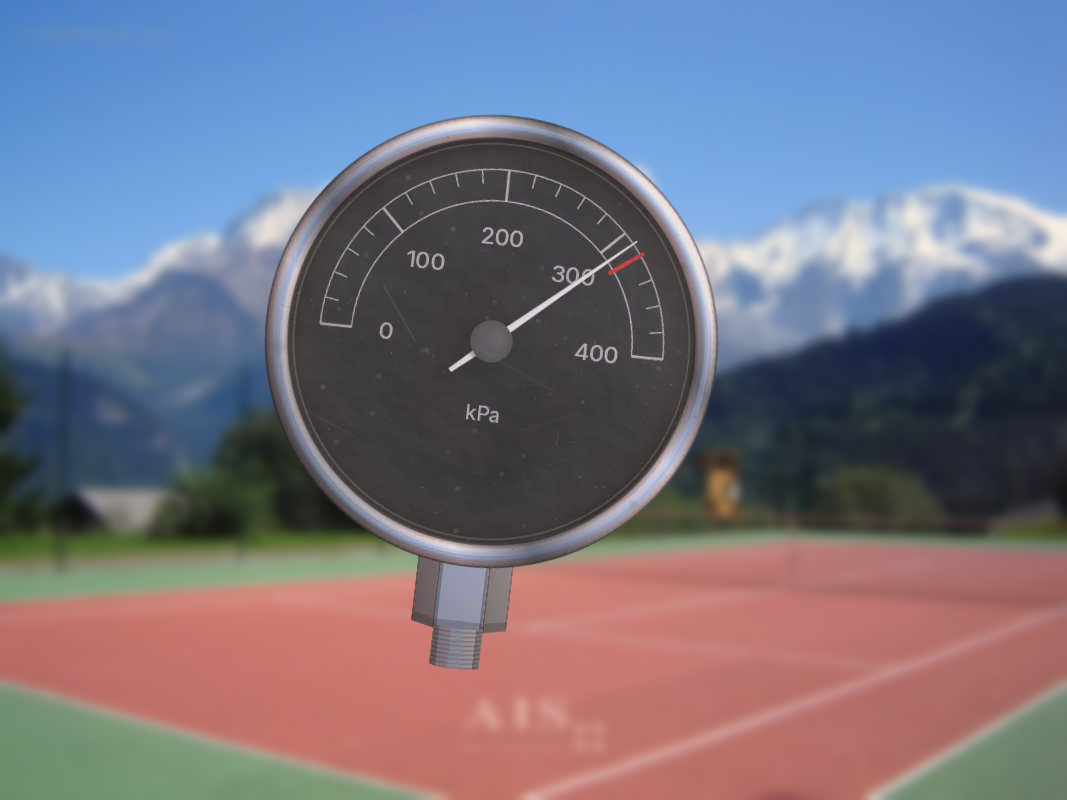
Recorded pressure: 310
